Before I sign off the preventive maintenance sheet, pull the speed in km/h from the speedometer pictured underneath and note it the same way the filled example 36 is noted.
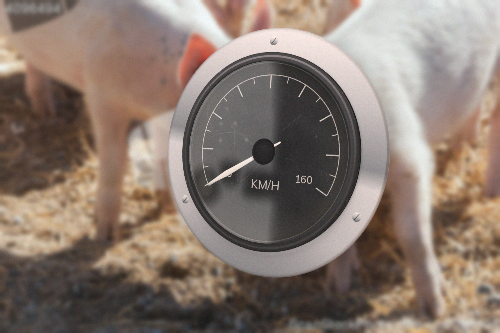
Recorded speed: 0
